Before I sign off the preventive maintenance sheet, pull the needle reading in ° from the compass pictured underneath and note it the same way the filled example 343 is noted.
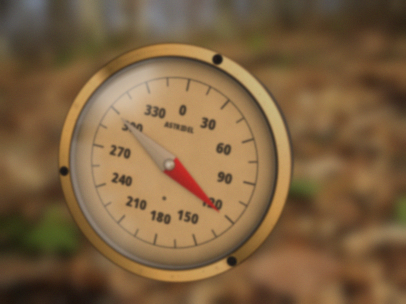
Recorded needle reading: 120
